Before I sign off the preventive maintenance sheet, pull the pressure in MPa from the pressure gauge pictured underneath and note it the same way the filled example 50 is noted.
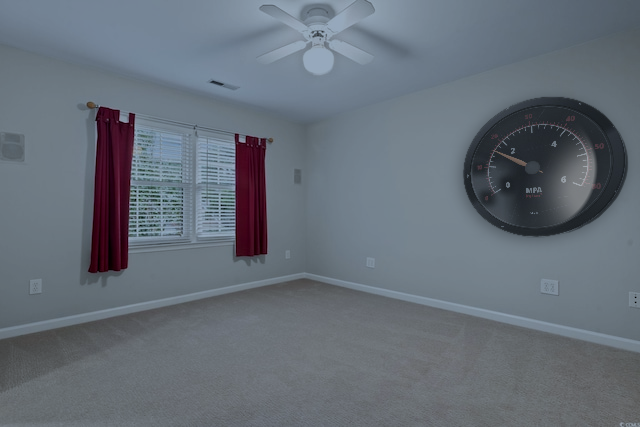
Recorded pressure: 1.6
